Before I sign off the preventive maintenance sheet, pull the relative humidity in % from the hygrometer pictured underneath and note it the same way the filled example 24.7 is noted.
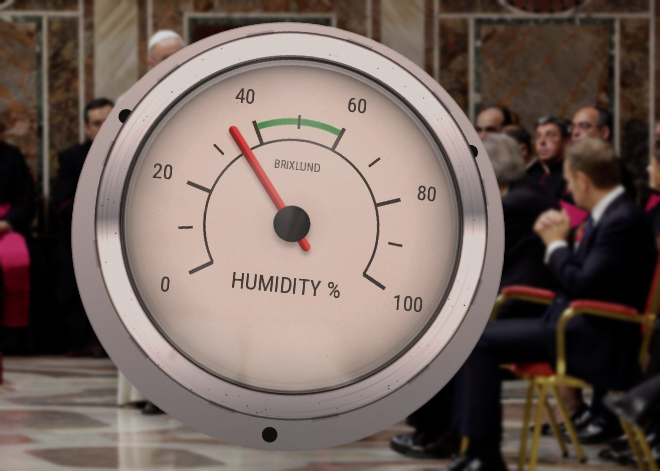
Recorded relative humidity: 35
